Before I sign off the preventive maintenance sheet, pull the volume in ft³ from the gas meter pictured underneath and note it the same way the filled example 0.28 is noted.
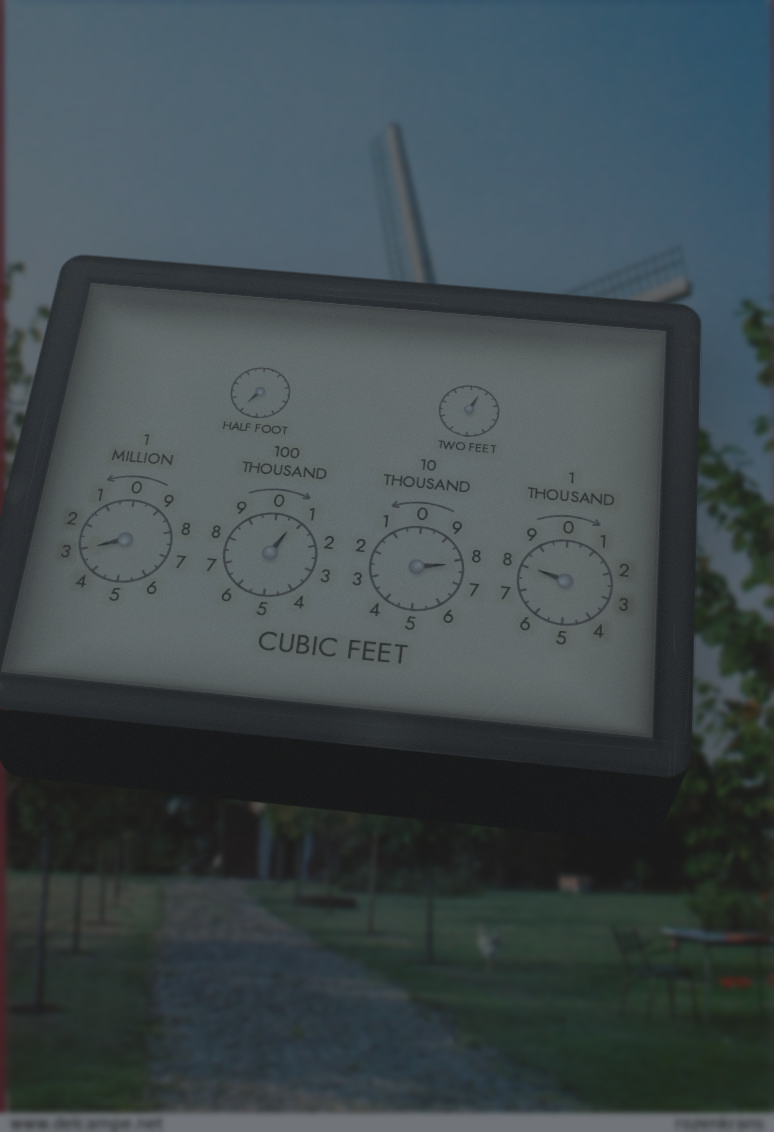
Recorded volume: 307800
